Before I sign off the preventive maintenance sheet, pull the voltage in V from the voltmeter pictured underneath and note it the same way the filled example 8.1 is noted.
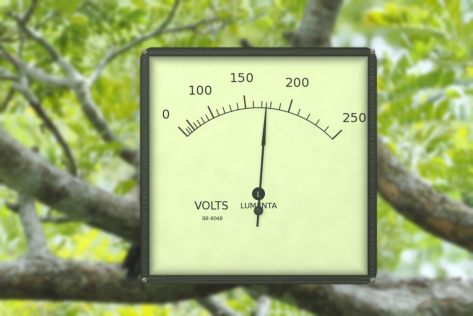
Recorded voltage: 175
